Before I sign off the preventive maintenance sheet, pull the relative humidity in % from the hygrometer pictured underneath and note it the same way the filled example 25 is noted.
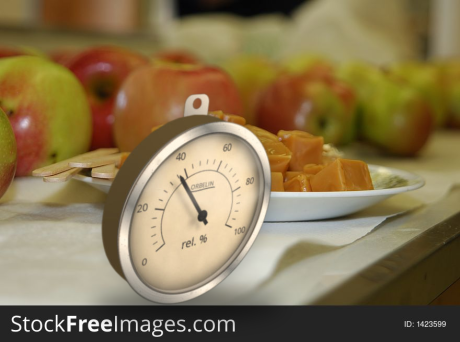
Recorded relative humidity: 36
